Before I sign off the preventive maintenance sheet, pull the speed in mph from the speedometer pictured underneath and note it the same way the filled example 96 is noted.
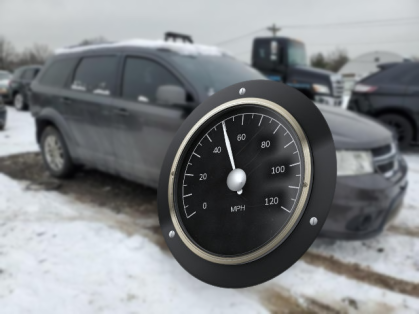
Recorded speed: 50
